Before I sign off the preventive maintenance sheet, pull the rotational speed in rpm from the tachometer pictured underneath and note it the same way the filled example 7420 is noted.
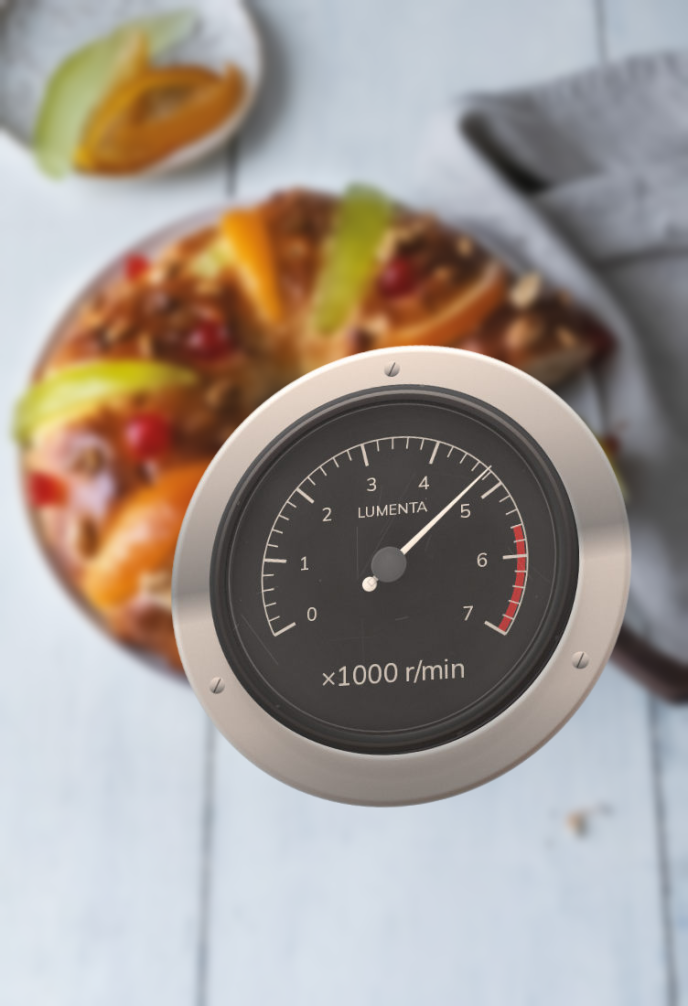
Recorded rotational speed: 4800
